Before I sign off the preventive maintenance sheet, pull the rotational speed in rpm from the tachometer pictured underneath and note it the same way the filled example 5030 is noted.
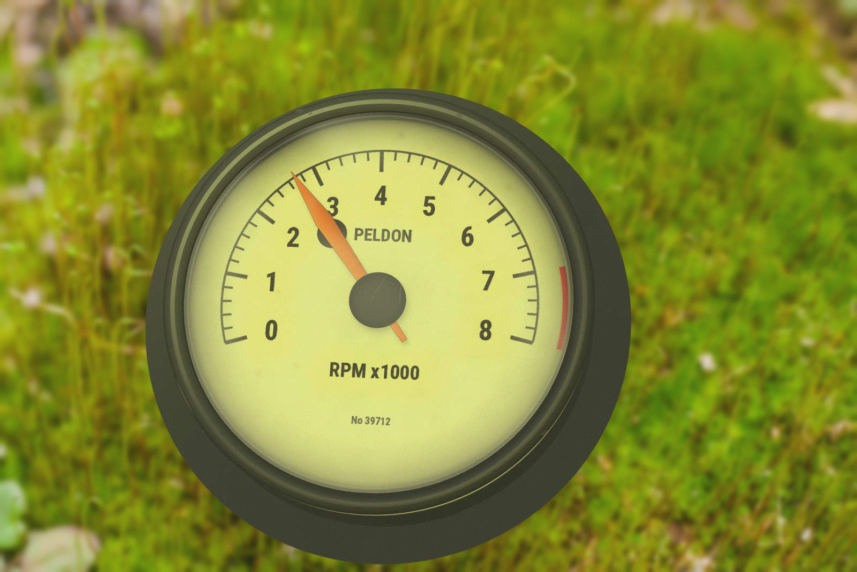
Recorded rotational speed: 2700
